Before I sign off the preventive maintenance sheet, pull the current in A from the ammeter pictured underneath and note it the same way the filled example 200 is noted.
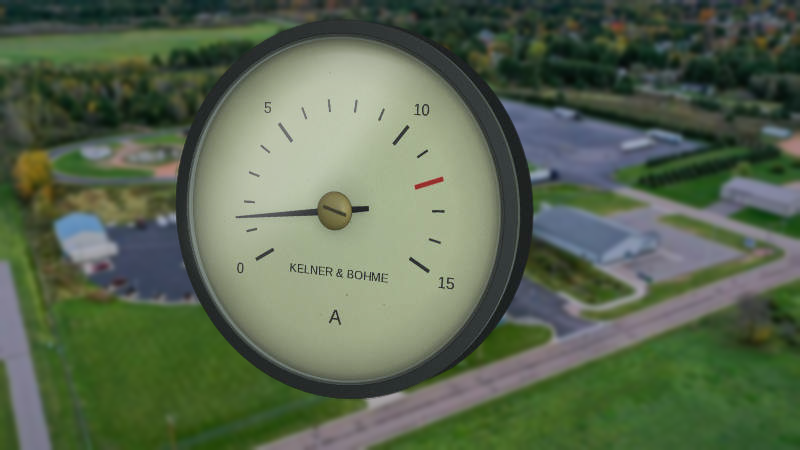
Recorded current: 1.5
